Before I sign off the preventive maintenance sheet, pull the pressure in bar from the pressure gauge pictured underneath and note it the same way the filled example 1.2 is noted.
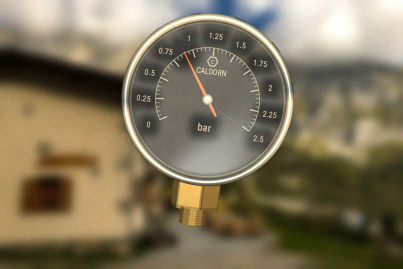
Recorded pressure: 0.9
